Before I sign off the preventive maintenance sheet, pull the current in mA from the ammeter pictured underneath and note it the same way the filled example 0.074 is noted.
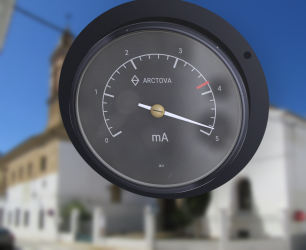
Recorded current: 4.8
